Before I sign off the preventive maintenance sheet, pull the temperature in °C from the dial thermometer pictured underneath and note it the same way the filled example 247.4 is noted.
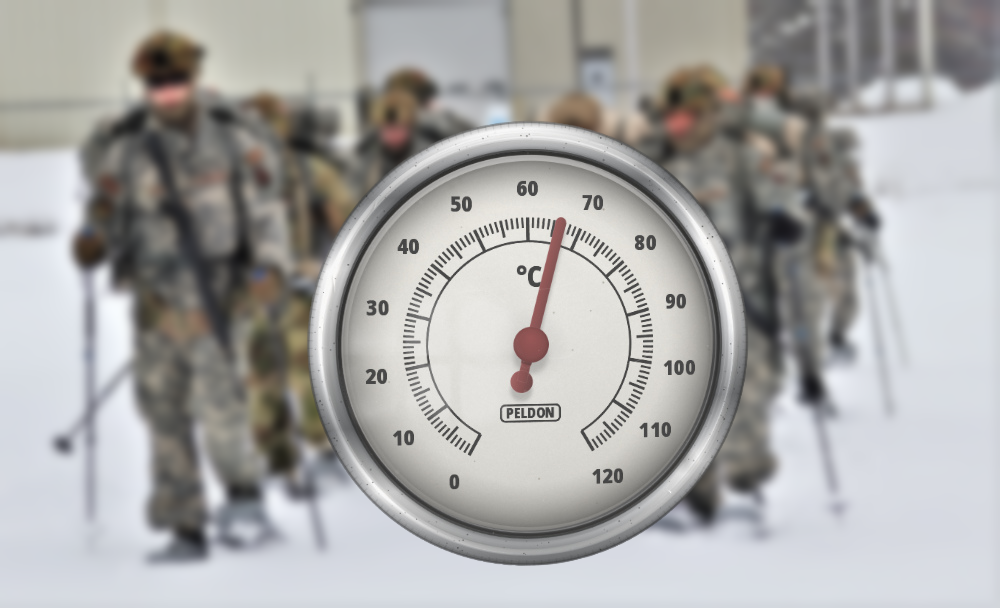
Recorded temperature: 66
